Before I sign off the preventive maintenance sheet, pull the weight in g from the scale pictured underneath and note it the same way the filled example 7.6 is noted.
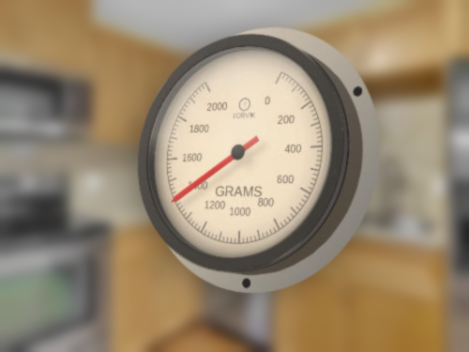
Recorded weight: 1400
